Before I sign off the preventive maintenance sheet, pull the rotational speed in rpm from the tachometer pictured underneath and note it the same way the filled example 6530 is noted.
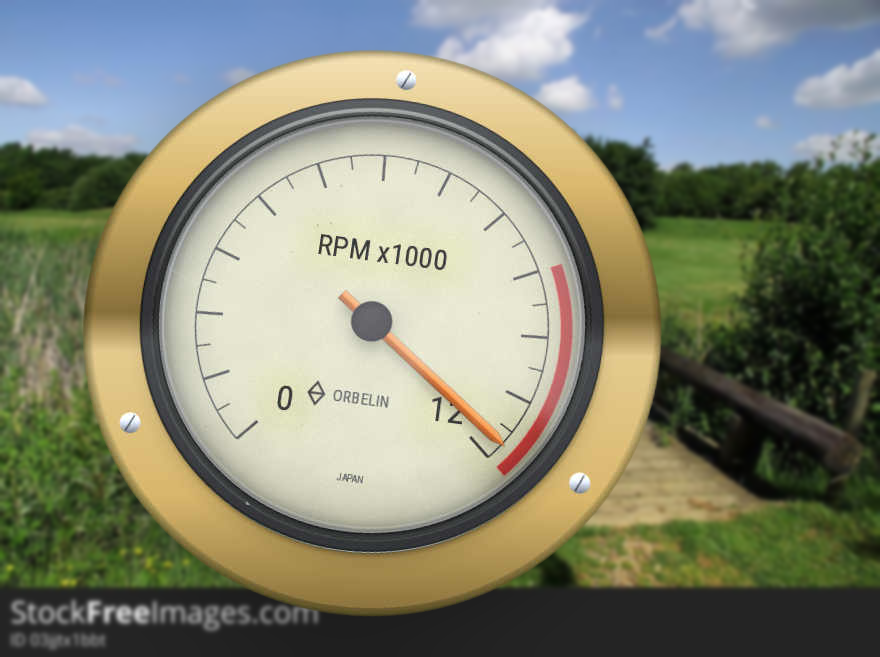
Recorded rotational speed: 11750
